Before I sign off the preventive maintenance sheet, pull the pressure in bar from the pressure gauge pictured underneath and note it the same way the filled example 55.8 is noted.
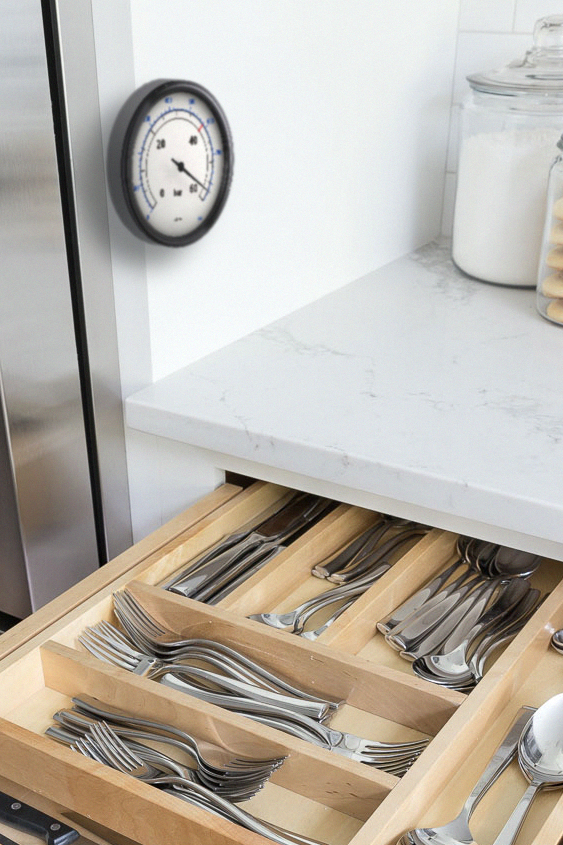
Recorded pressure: 57.5
